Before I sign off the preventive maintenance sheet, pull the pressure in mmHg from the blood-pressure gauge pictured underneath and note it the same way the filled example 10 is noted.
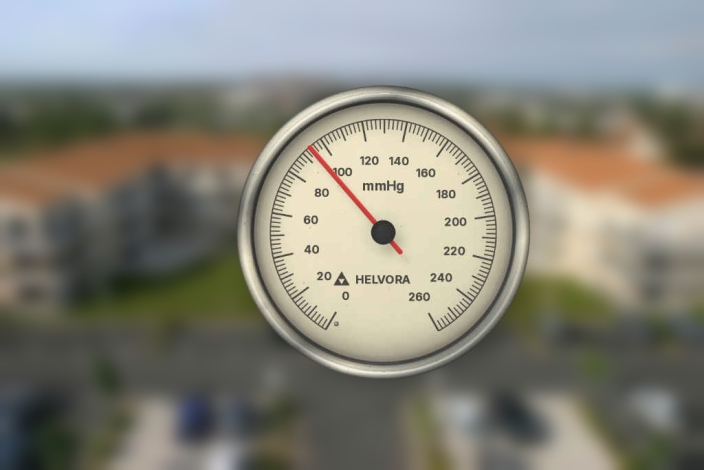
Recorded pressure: 94
